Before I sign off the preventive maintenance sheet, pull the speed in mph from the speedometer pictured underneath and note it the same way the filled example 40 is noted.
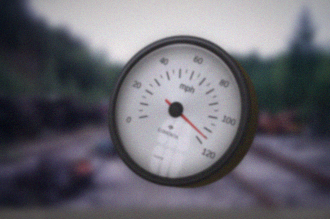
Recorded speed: 115
